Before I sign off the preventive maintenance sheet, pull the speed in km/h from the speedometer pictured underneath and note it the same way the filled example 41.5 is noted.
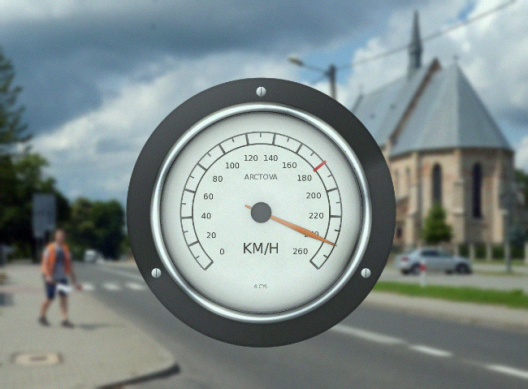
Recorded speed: 240
